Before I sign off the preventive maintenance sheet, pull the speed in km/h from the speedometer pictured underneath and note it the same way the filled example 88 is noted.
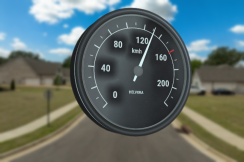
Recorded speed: 130
